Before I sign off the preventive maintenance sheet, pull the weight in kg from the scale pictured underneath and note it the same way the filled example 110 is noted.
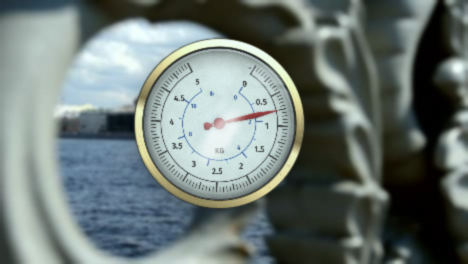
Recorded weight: 0.75
